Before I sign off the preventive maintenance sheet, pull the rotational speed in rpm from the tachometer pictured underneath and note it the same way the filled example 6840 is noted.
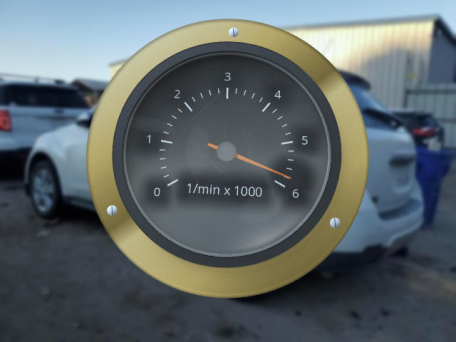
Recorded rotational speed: 5800
